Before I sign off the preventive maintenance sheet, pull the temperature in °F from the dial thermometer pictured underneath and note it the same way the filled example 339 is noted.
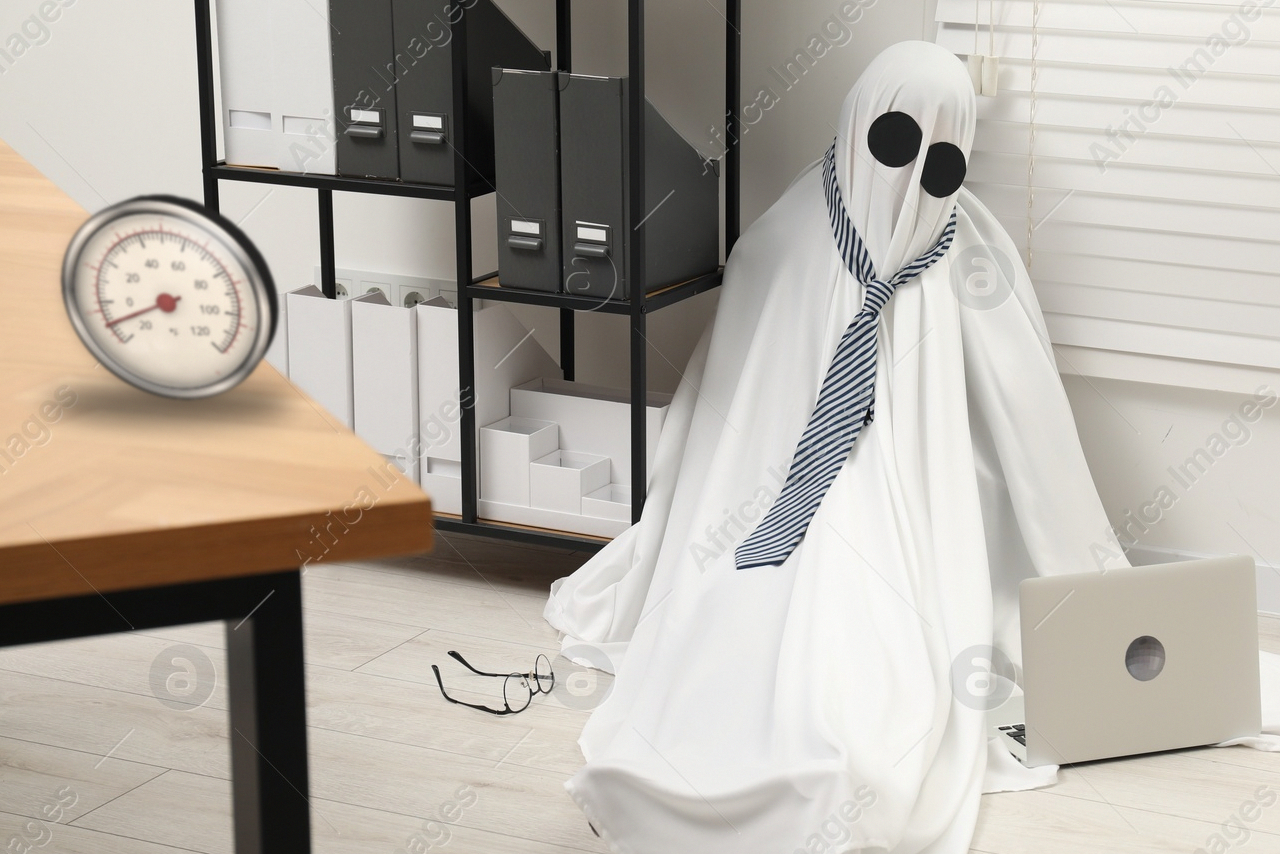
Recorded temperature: -10
